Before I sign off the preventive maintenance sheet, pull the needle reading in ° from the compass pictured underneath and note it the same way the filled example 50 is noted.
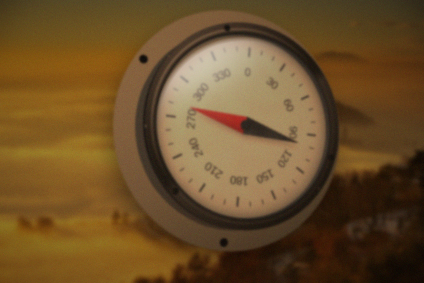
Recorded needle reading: 280
